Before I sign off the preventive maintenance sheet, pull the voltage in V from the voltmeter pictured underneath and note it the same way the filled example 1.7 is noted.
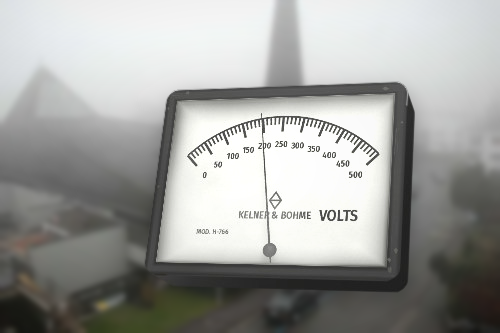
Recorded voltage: 200
